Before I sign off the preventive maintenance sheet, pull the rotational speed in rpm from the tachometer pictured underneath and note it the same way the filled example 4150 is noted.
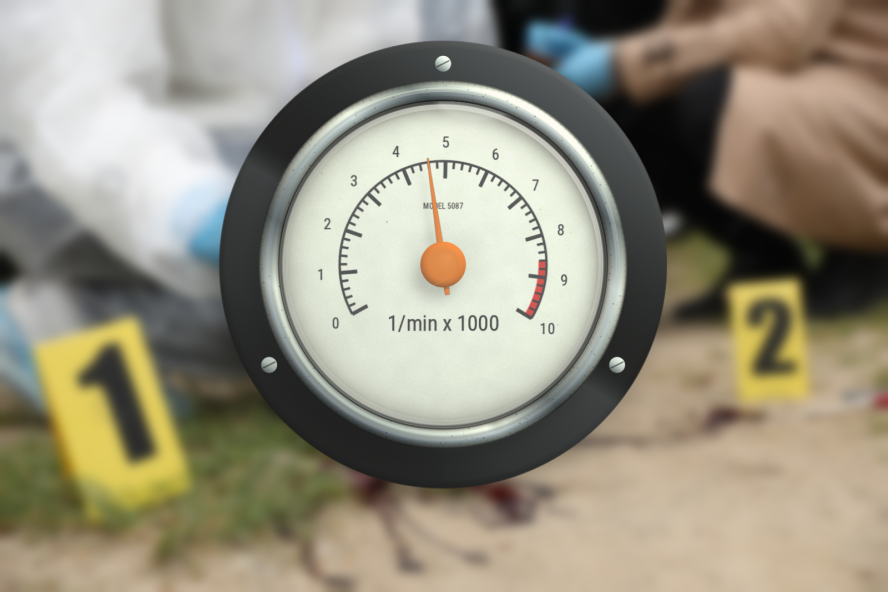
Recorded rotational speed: 4600
